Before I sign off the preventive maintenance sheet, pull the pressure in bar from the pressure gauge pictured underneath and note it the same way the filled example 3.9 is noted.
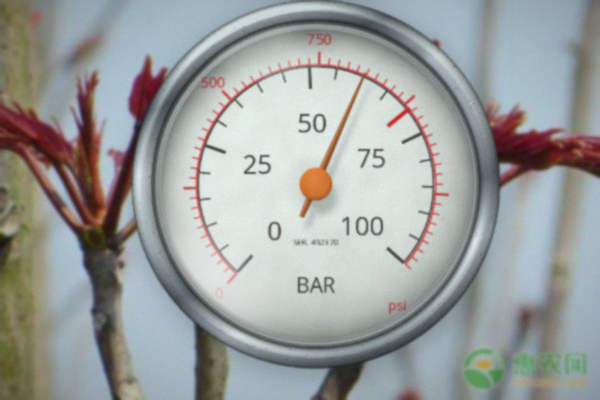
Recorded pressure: 60
